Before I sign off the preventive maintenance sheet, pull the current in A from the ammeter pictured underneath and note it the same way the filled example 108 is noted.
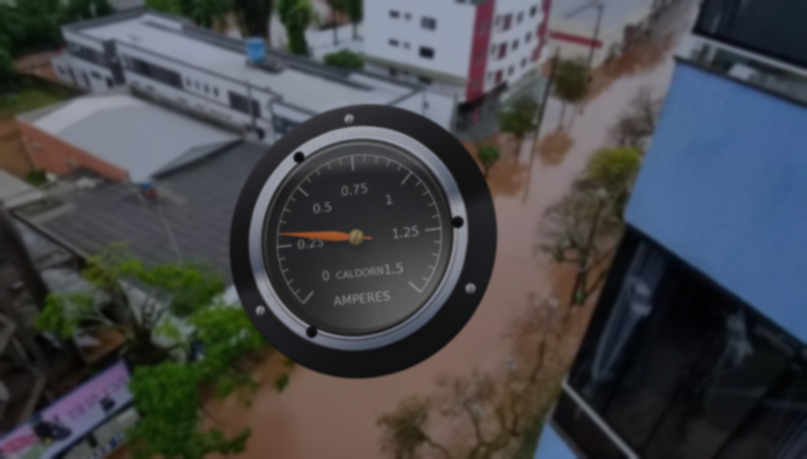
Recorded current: 0.3
